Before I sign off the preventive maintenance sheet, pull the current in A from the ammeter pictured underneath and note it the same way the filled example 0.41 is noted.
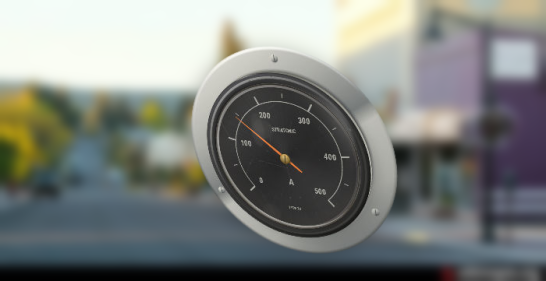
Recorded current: 150
